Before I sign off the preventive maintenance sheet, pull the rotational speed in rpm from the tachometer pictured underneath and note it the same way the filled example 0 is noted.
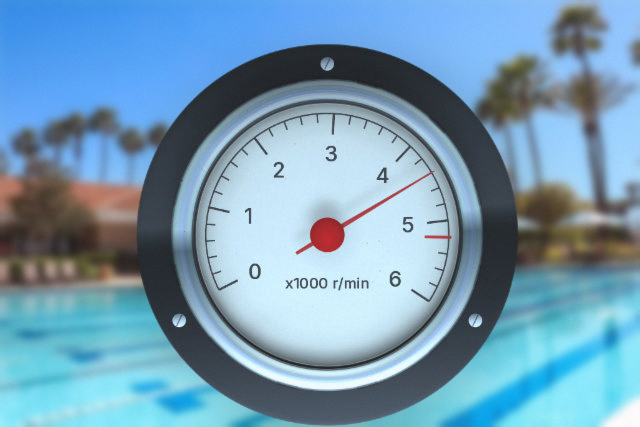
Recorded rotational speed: 4400
